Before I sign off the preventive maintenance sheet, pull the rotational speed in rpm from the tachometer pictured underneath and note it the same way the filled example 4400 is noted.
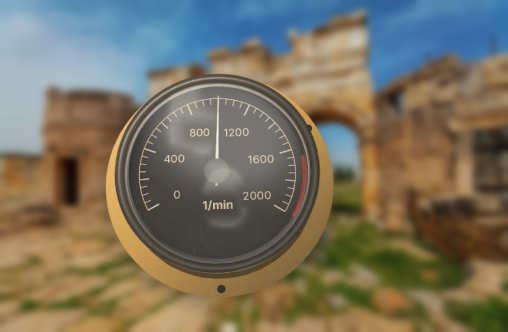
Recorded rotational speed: 1000
